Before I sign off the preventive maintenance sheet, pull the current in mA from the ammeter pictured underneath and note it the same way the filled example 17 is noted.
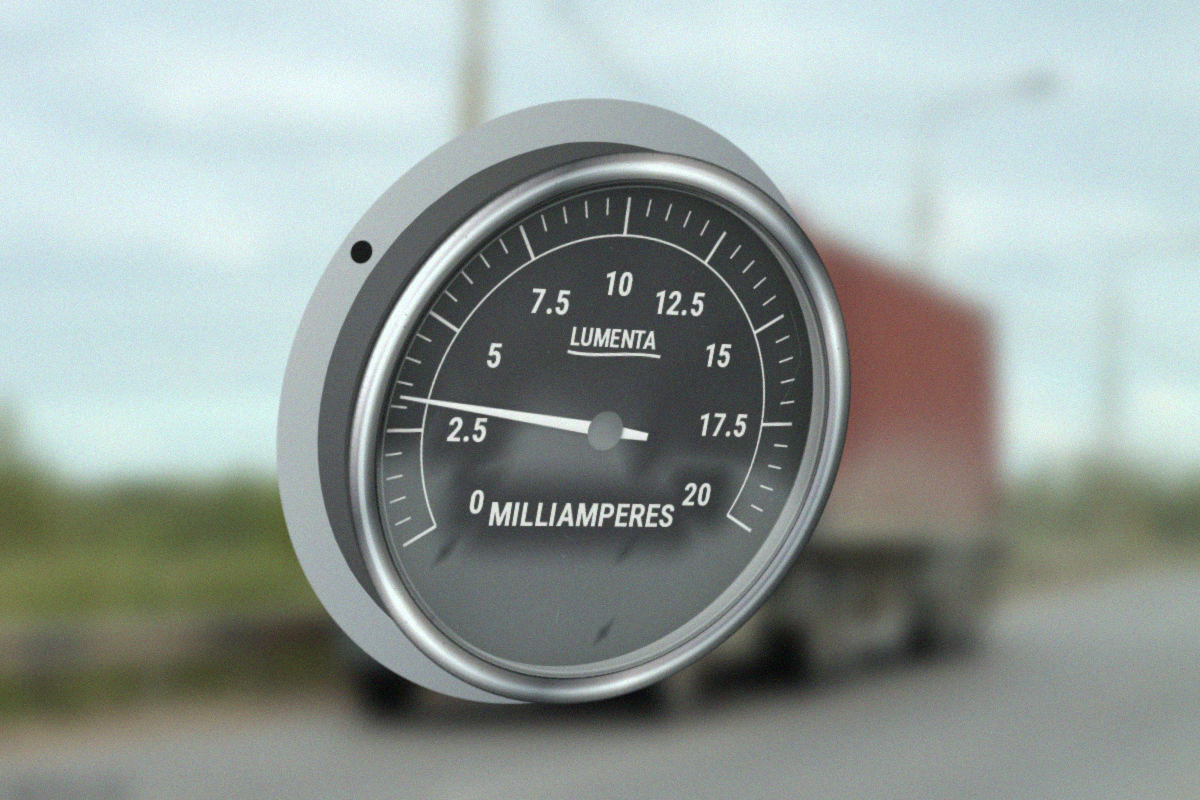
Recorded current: 3.25
